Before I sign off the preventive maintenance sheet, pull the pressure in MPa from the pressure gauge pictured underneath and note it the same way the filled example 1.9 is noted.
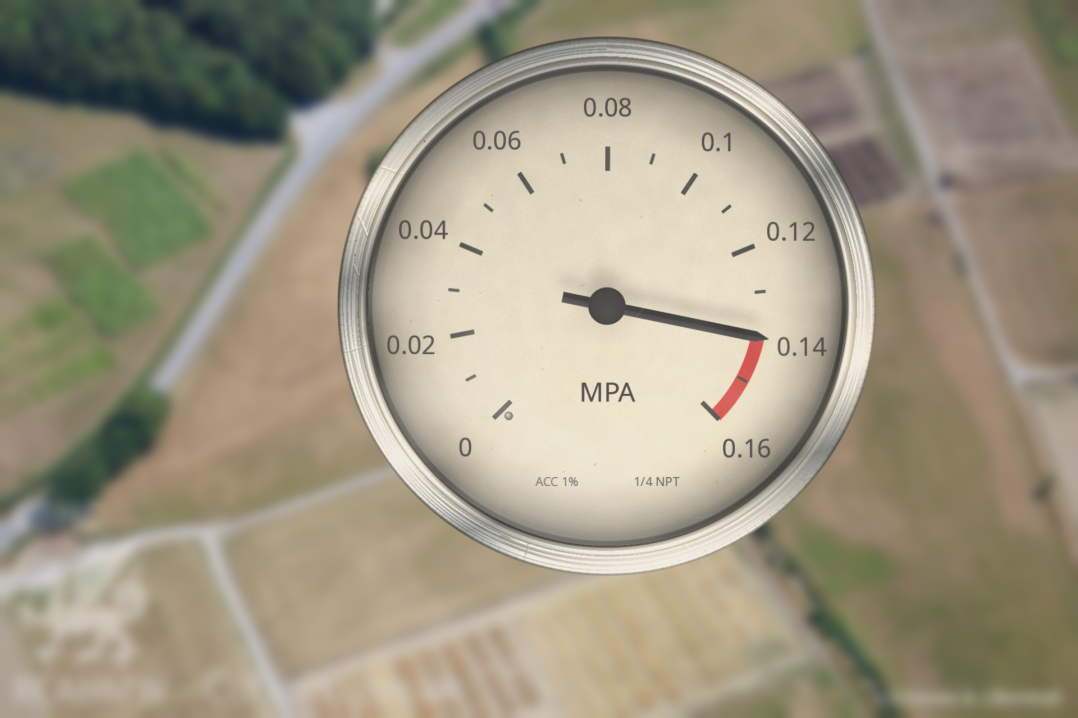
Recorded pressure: 0.14
